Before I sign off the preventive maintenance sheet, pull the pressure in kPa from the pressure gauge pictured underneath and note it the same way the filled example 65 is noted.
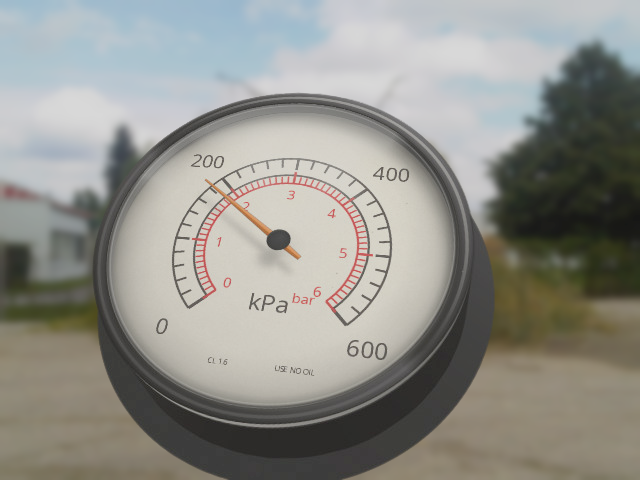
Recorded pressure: 180
